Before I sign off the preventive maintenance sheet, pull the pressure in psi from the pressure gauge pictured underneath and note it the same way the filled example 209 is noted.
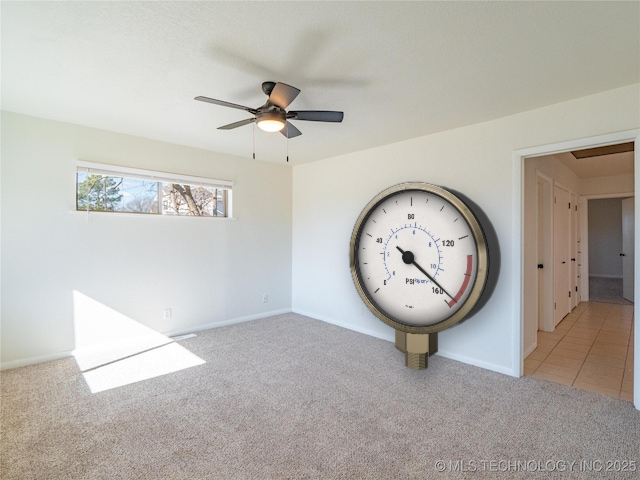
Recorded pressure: 155
